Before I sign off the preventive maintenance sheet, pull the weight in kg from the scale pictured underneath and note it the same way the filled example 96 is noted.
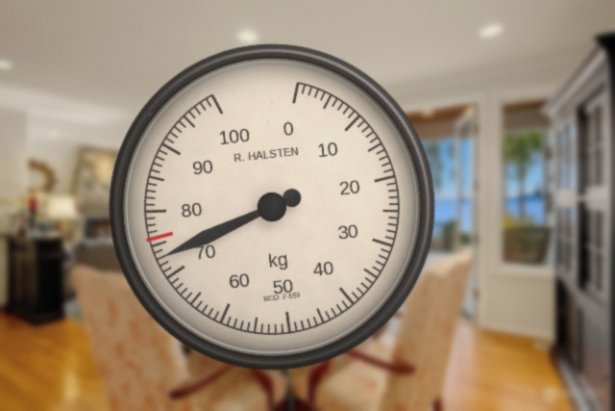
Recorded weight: 73
